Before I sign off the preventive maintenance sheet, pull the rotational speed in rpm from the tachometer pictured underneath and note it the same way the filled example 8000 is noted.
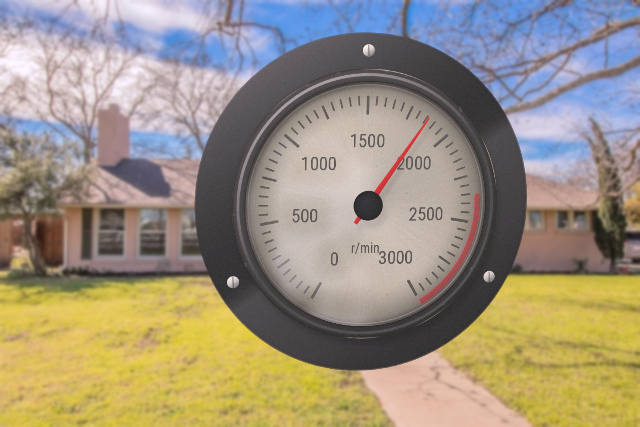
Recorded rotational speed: 1850
